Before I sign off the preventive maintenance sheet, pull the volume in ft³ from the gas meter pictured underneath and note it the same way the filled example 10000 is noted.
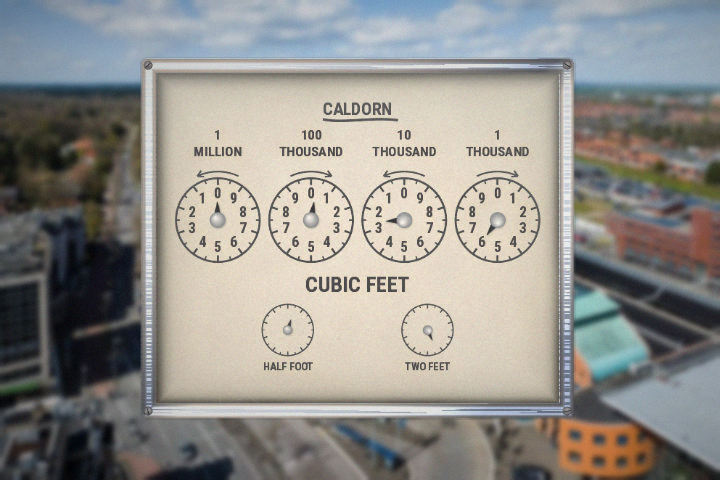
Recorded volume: 2600
